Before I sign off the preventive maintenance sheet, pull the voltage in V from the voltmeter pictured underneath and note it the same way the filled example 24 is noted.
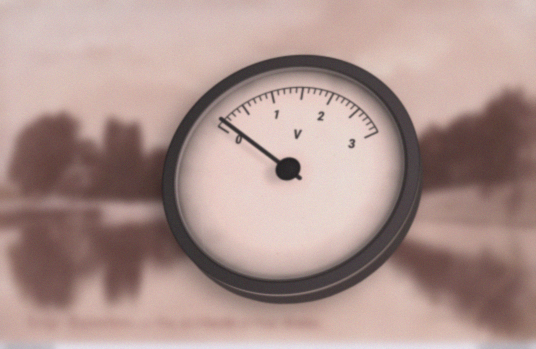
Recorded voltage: 0.1
